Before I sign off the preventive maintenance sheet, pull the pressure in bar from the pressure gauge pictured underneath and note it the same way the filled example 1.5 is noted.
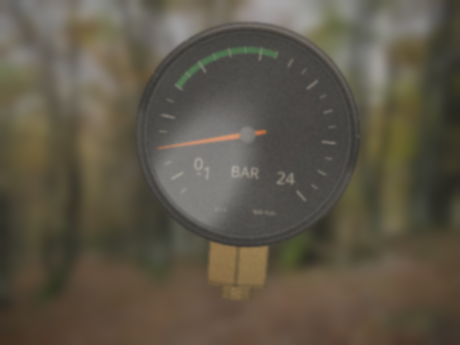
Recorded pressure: 2
